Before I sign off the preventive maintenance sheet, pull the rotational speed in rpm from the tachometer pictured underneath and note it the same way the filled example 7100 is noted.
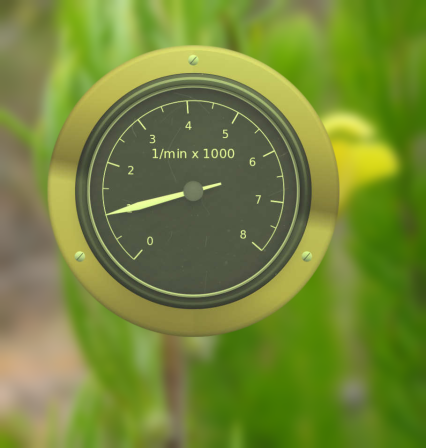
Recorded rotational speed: 1000
